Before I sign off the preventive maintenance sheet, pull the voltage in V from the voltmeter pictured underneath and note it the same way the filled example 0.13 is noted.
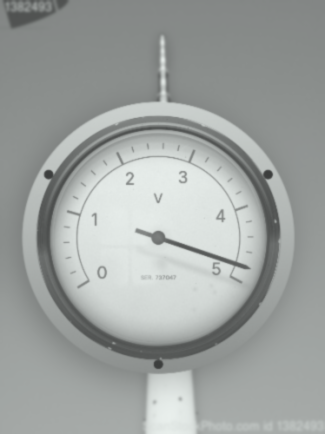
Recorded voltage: 4.8
